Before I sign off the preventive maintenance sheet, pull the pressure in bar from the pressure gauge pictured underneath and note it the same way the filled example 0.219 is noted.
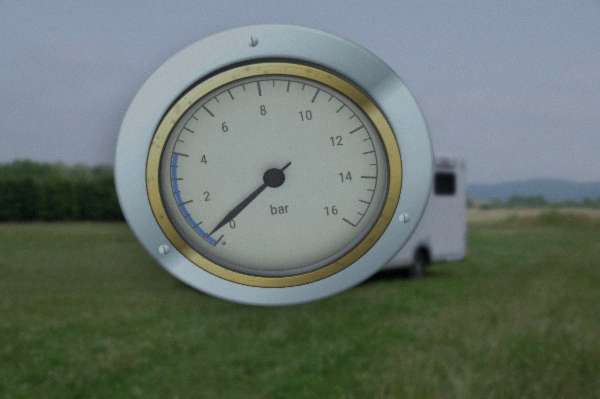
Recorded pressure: 0.5
